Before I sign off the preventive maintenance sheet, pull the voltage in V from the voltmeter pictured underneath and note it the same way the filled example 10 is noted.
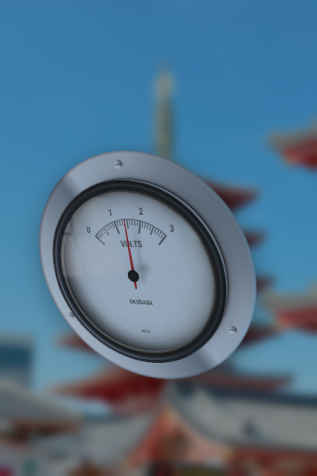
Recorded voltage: 1.5
